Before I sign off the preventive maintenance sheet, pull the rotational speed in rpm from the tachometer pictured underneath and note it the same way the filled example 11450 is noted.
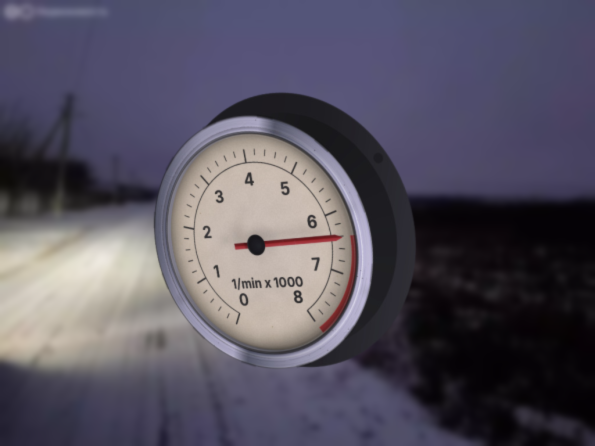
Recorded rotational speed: 6400
